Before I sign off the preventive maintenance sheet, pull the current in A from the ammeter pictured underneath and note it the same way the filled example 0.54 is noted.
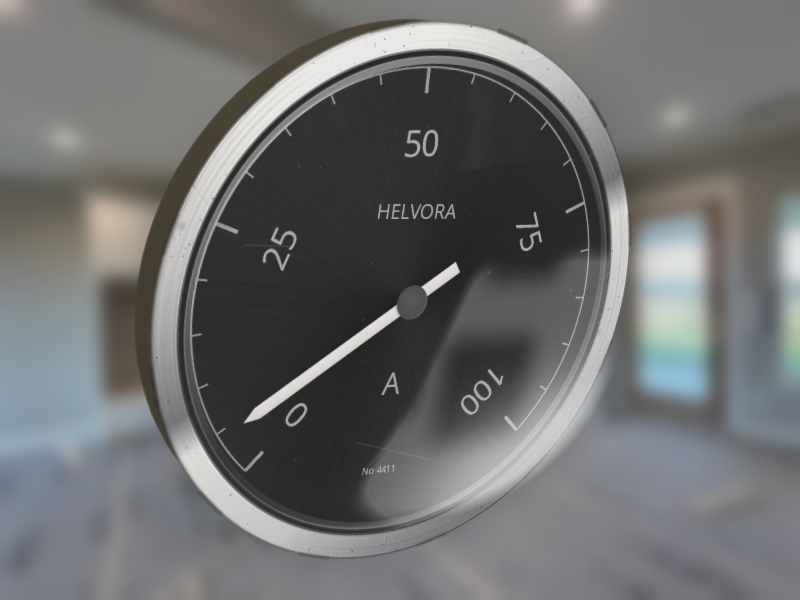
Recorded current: 5
